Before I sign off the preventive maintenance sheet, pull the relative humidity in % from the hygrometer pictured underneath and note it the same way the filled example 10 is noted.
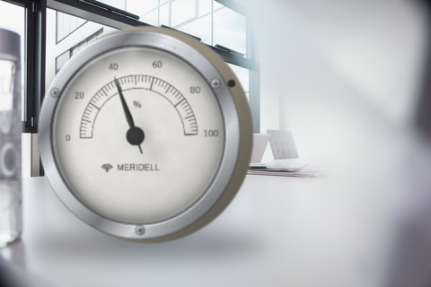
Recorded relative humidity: 40
